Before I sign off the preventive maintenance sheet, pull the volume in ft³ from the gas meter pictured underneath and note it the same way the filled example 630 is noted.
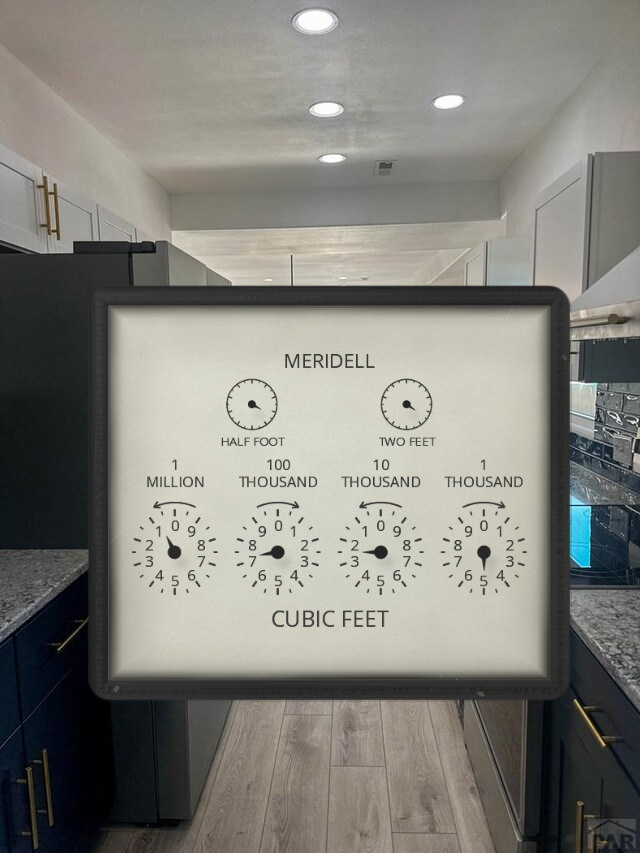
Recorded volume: 72500
